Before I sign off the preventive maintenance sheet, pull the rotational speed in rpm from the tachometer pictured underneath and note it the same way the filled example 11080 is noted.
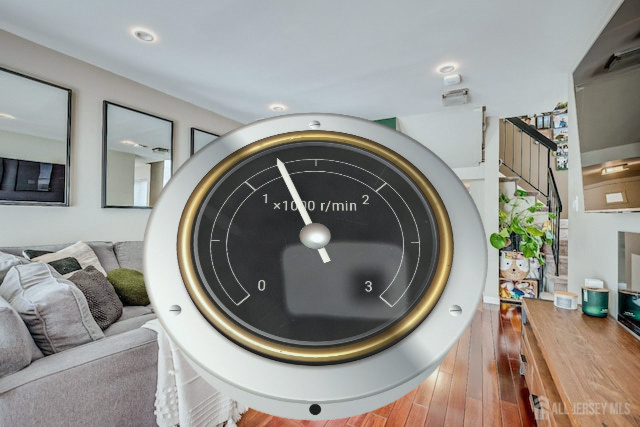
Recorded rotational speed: 1250
